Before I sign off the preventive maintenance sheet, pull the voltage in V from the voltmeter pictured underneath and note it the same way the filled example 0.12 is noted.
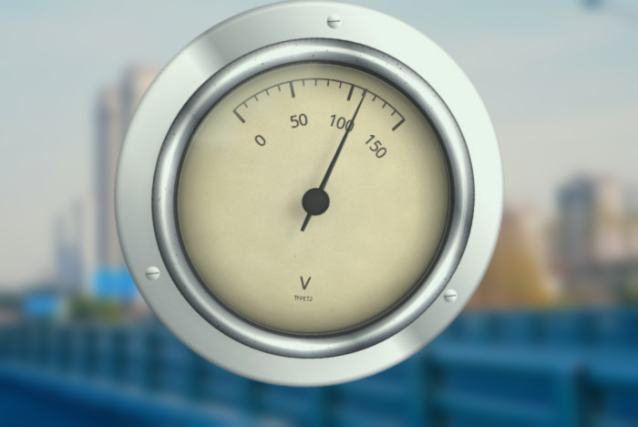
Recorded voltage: 110
